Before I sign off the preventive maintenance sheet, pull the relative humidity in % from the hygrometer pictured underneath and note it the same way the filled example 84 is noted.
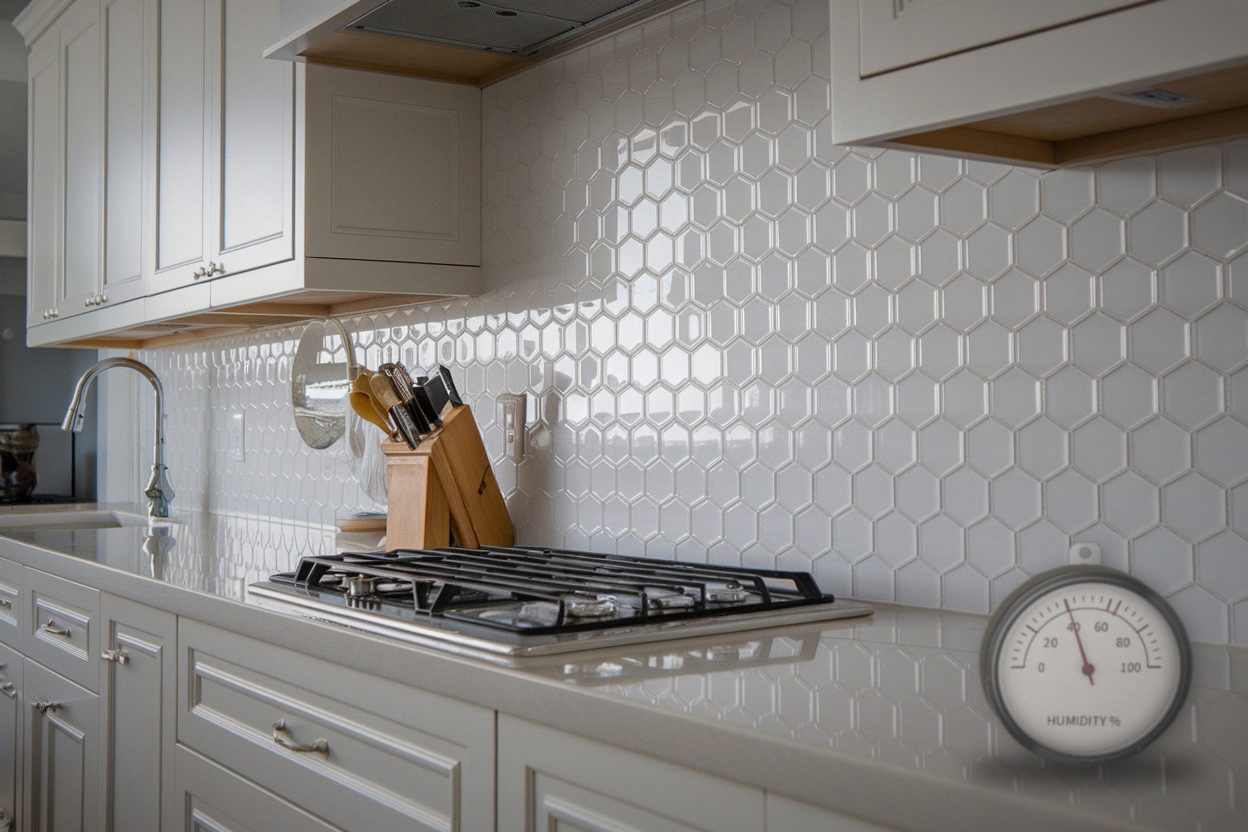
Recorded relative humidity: 40
